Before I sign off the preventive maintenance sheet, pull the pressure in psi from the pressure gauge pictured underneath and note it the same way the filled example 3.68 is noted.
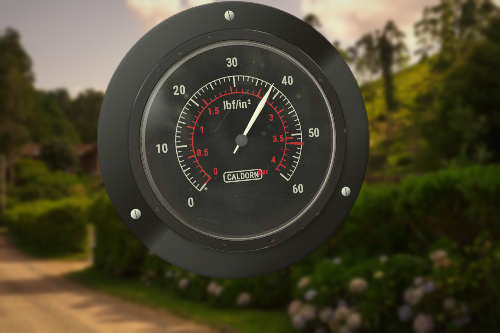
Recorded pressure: 38
